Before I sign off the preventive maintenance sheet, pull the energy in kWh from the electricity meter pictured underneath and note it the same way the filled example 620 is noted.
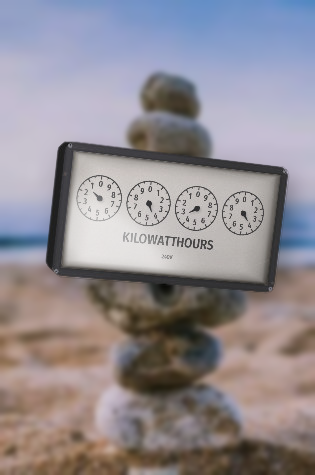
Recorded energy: 1434
